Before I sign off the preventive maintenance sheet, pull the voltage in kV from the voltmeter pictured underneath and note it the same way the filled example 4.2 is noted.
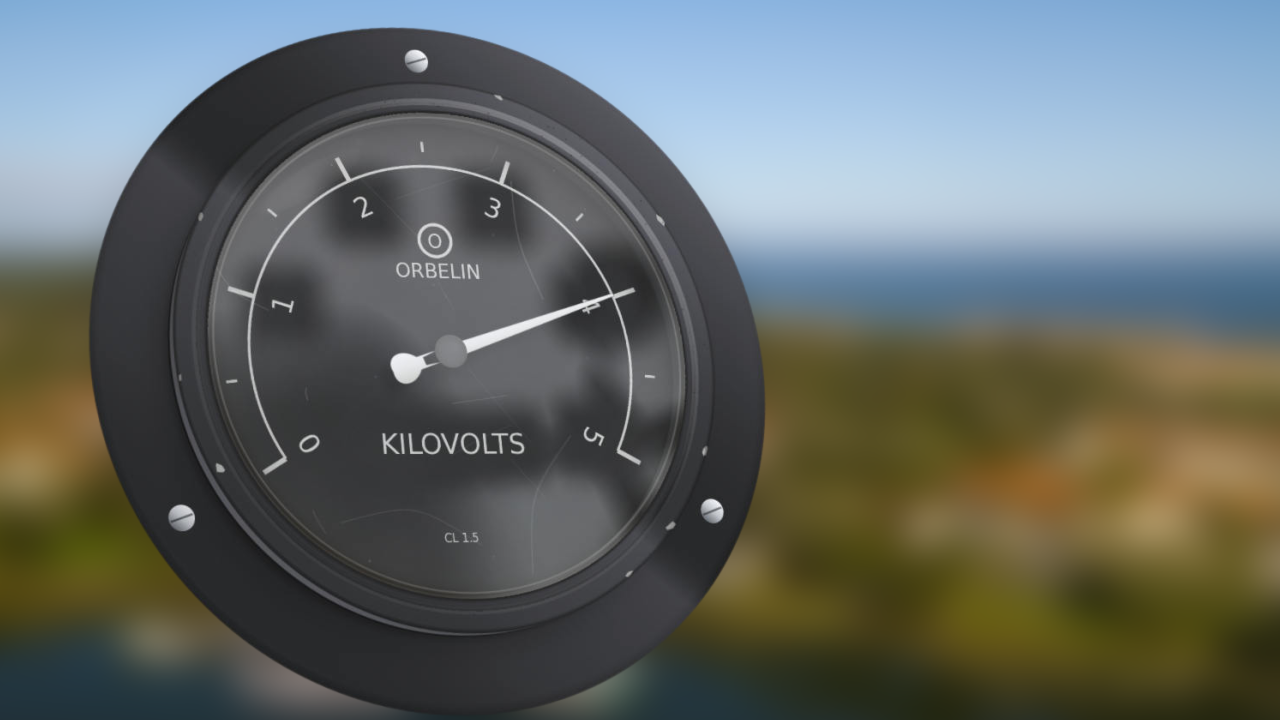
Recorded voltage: 4
